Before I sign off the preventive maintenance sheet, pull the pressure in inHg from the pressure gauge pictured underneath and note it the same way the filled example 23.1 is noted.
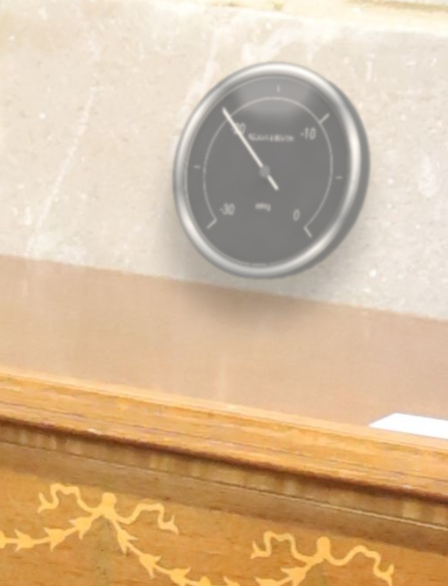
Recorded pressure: -20
